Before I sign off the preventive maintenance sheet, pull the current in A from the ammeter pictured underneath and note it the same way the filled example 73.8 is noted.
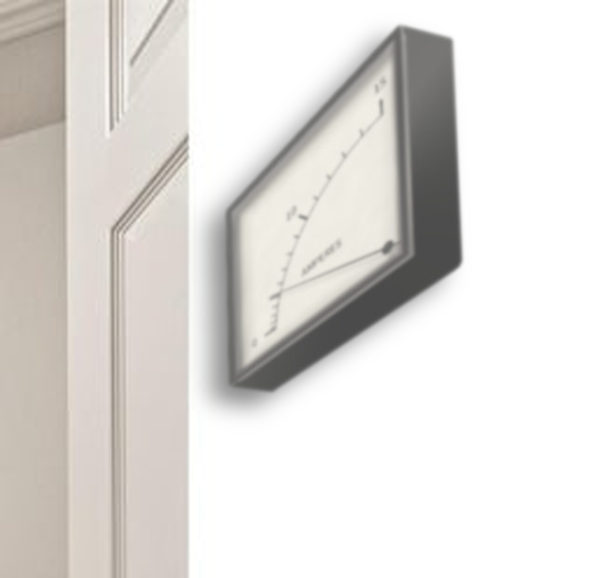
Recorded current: 5
